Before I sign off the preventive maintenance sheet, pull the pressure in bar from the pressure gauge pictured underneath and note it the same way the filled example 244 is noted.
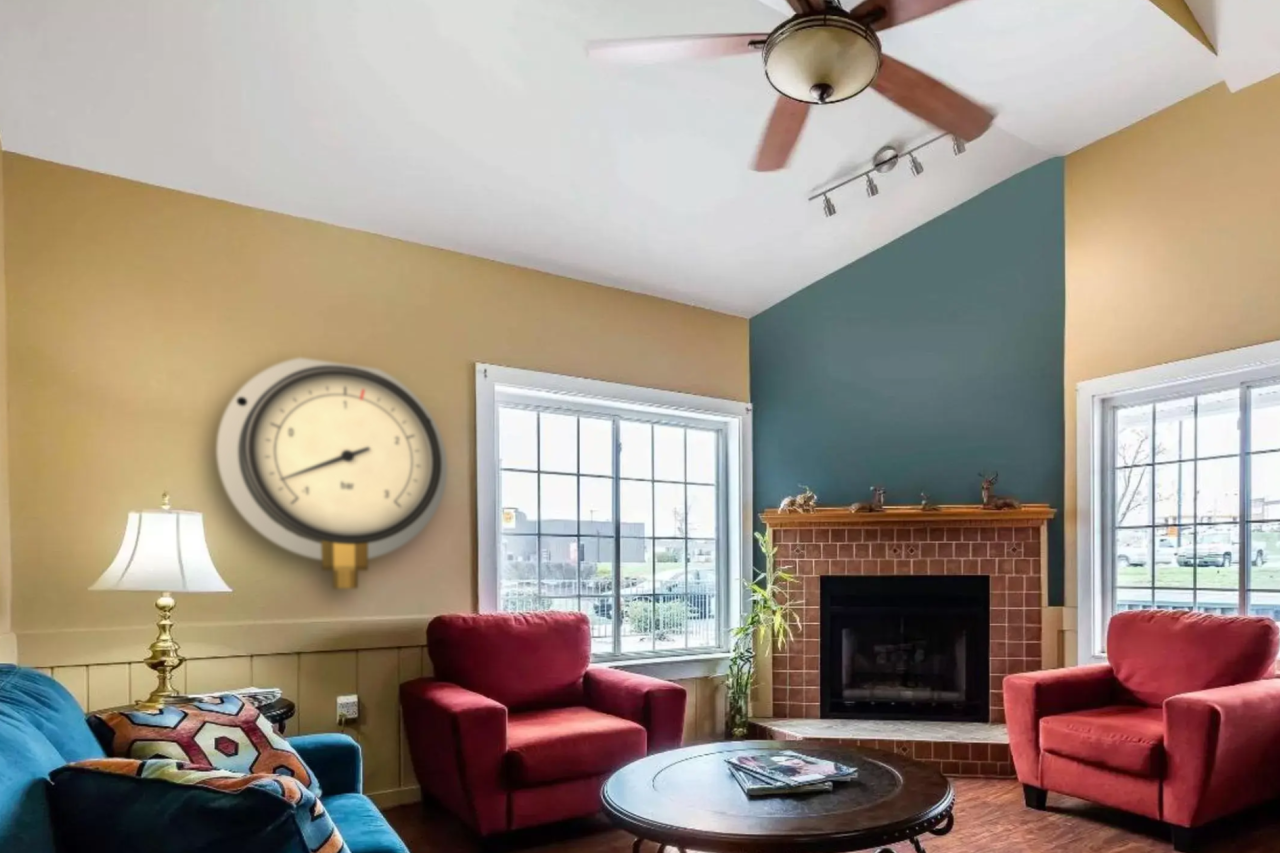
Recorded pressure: -0.7
